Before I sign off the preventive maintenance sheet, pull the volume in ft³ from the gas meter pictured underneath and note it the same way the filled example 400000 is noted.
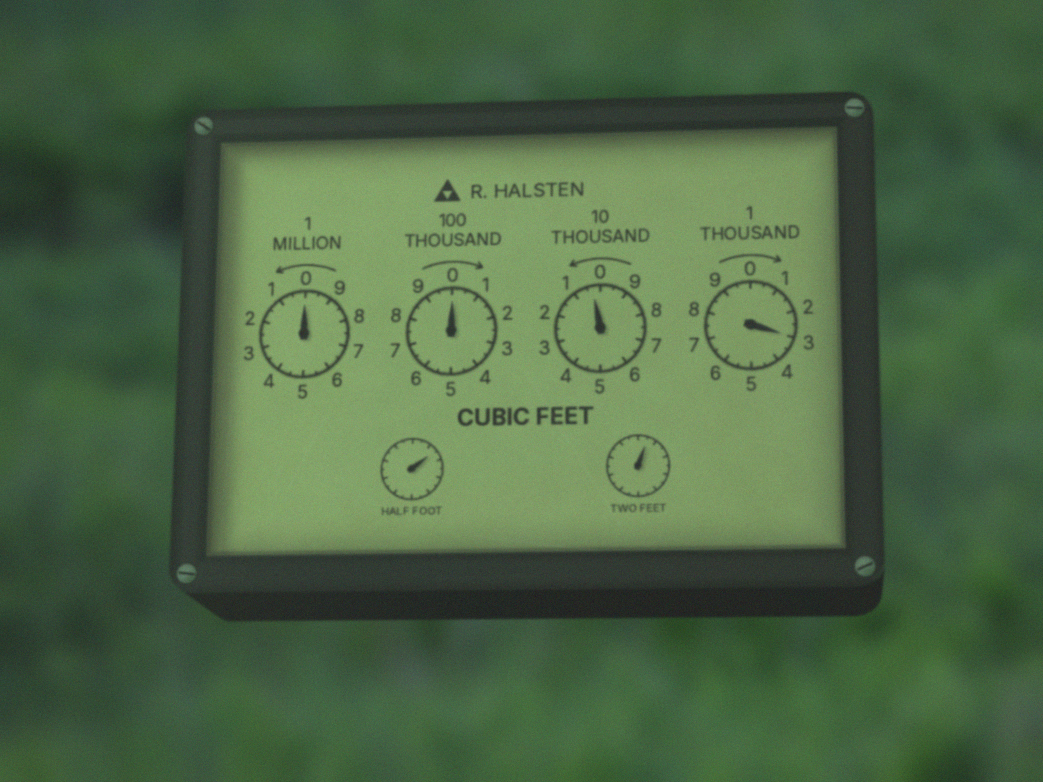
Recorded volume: 300
